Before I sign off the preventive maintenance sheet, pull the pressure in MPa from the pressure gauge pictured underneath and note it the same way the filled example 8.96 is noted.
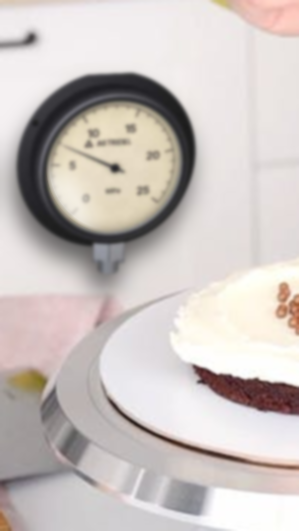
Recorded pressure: 7
